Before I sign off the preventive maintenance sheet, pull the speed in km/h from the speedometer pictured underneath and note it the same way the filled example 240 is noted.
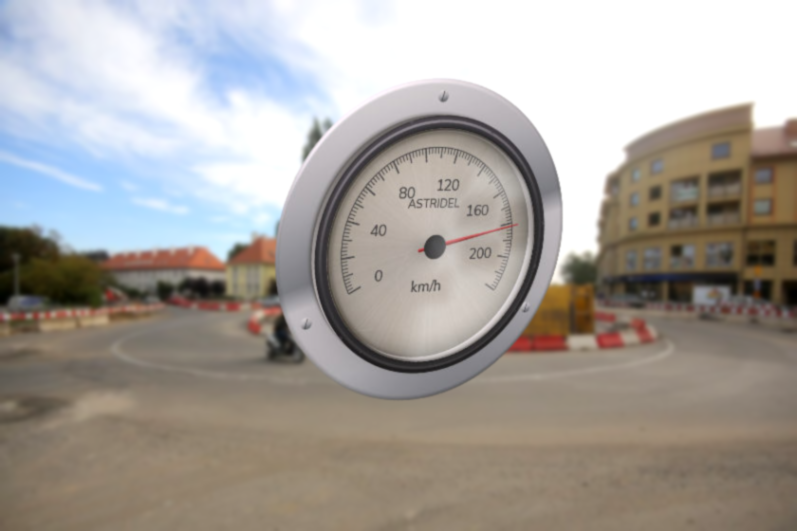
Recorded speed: 180
